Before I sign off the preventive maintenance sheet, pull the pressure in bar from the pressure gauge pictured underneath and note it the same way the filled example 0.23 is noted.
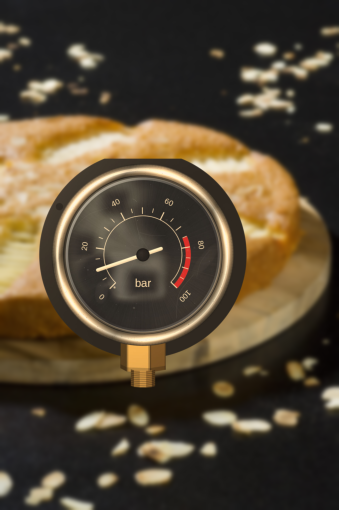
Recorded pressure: 10
